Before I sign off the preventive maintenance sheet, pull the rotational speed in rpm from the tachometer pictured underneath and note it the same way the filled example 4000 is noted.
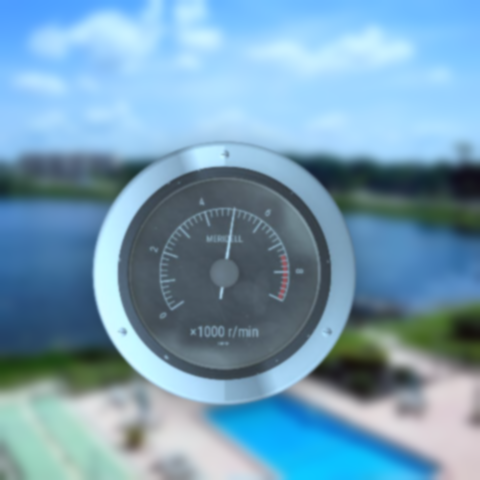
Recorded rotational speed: 5000
